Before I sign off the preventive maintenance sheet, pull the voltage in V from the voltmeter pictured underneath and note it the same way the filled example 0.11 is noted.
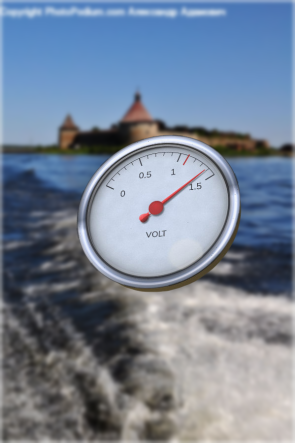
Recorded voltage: 1.4
